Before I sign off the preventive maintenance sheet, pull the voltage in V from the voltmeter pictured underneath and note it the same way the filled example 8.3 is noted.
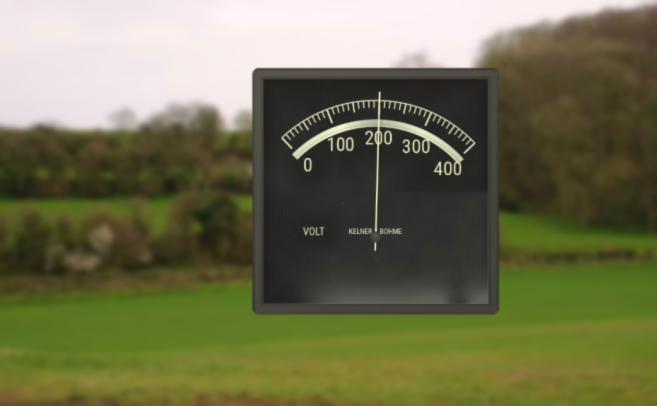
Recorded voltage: 200
